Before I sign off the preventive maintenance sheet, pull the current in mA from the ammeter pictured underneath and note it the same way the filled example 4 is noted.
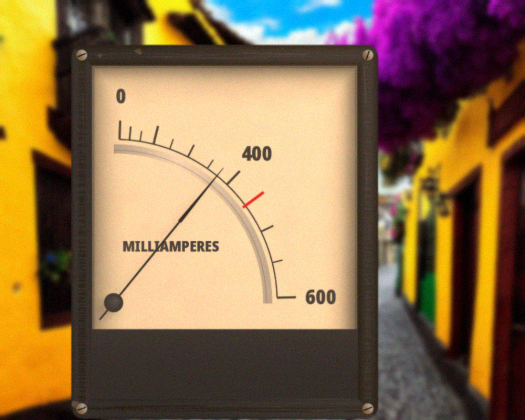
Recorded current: 375
